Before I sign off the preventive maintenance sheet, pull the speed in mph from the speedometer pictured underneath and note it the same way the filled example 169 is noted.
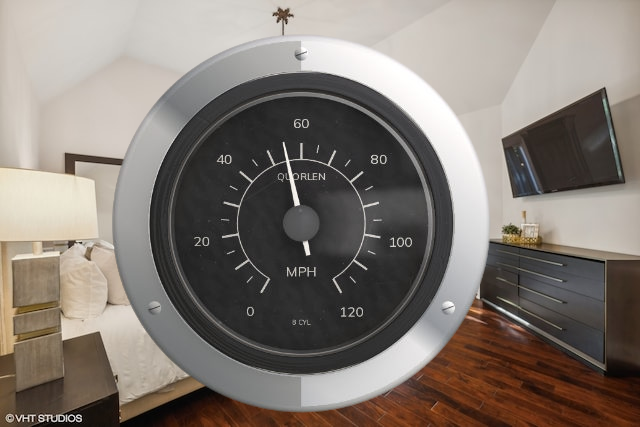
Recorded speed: 55
